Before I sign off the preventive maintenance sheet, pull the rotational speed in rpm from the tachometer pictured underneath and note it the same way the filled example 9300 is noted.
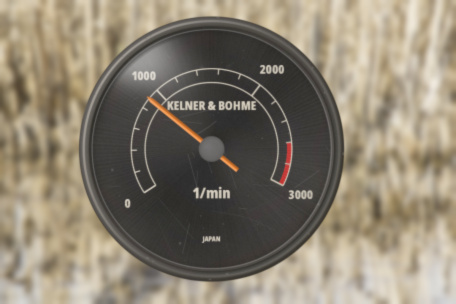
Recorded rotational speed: 900
